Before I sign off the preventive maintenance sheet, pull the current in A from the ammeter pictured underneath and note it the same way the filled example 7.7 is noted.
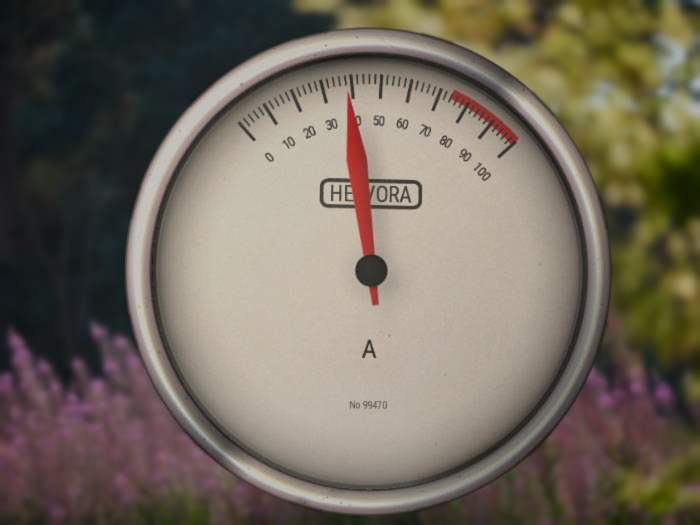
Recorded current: 38
